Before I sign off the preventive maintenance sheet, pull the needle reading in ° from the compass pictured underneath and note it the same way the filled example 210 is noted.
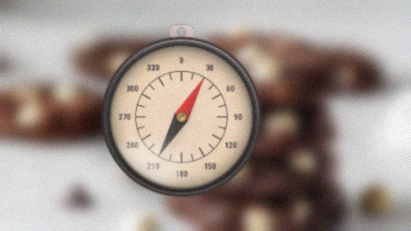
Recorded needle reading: 30
